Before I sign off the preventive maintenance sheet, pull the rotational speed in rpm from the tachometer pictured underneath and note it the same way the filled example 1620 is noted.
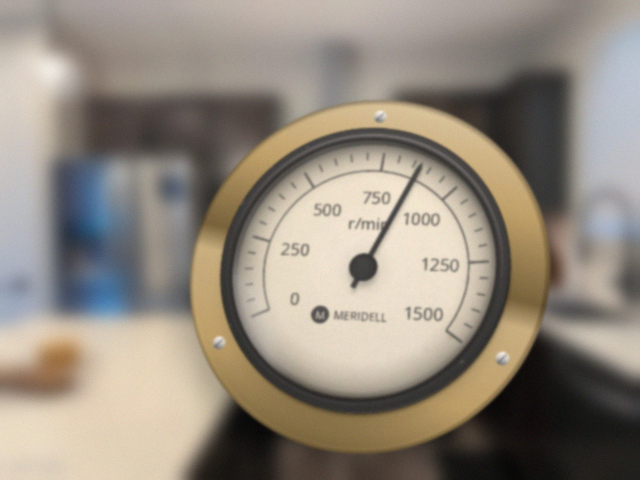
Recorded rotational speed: 875
